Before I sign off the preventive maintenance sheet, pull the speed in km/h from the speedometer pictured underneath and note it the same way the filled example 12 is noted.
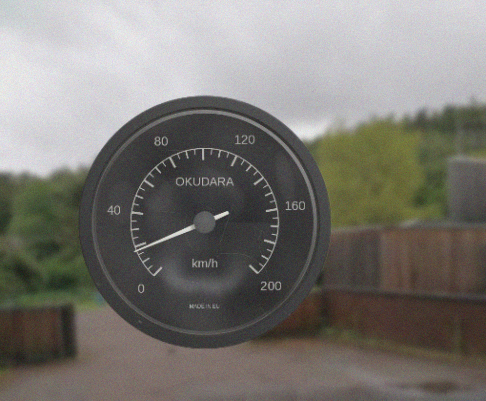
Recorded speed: 17.5
